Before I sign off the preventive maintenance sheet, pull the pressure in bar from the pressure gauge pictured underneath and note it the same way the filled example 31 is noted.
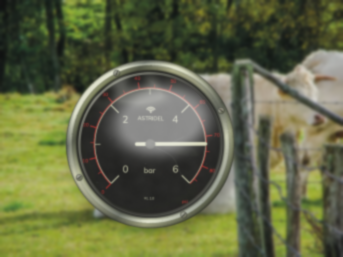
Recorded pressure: 5
